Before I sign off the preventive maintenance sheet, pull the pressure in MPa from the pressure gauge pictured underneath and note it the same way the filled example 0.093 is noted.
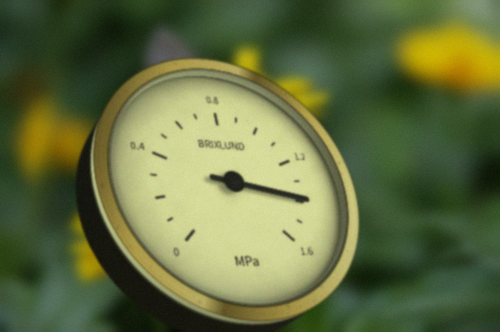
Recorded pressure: 1.4
